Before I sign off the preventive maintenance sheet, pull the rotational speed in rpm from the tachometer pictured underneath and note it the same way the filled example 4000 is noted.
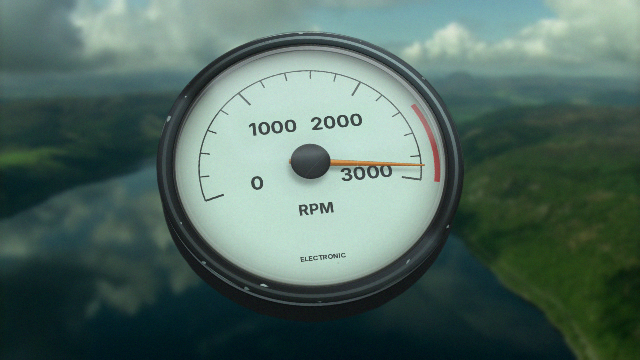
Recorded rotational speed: 2900
